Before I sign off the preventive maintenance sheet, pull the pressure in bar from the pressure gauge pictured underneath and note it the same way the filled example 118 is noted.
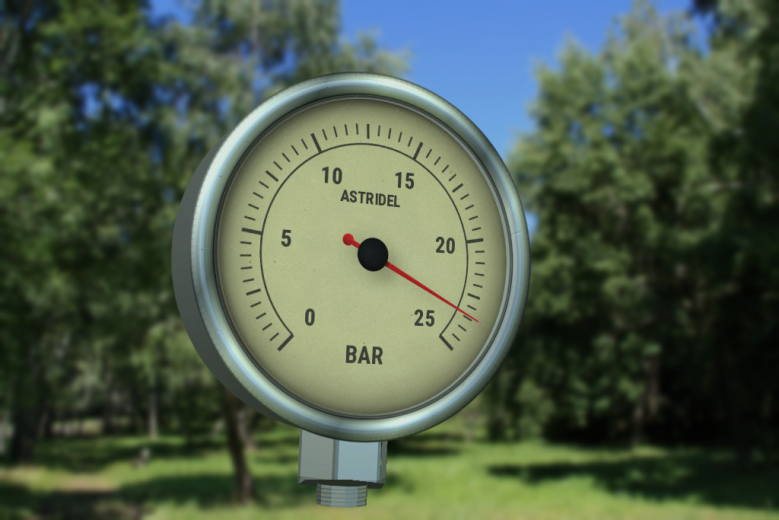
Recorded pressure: 23.5
